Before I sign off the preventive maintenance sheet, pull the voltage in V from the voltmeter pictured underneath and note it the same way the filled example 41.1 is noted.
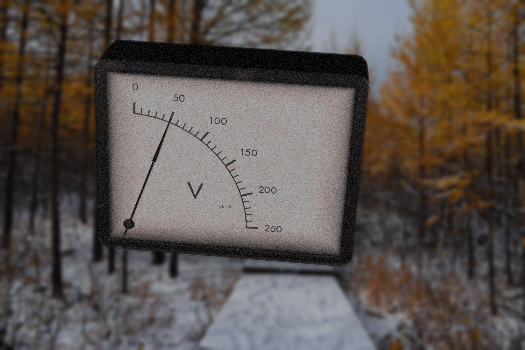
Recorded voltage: 50
